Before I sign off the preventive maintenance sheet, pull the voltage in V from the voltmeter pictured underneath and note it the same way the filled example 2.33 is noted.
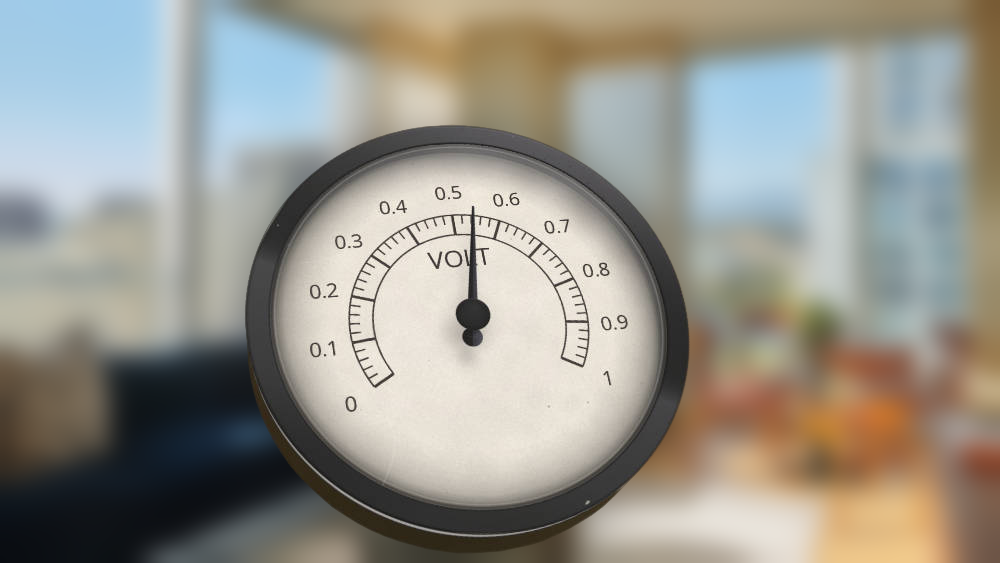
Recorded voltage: 0.54
